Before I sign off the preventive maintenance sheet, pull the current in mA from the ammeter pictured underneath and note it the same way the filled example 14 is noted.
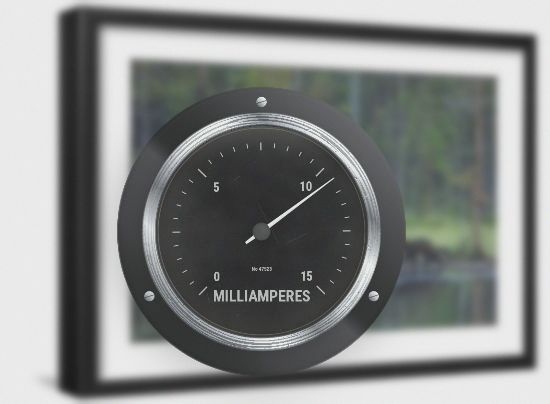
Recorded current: 10.5
